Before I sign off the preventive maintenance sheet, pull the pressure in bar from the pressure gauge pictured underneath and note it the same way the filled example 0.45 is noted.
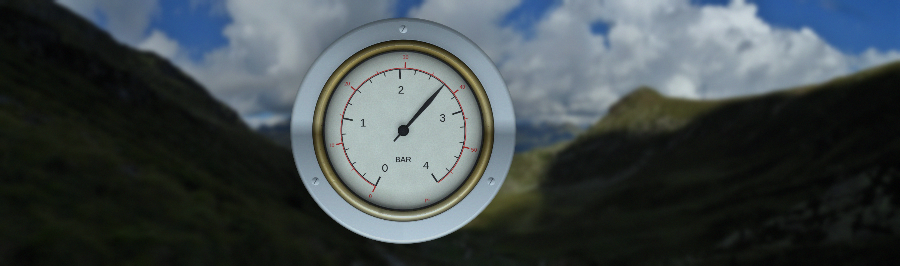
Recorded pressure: 2.6
